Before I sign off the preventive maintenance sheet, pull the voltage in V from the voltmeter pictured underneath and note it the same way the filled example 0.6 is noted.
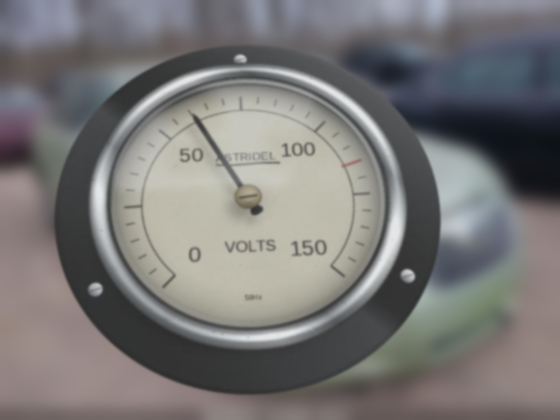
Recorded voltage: 60
